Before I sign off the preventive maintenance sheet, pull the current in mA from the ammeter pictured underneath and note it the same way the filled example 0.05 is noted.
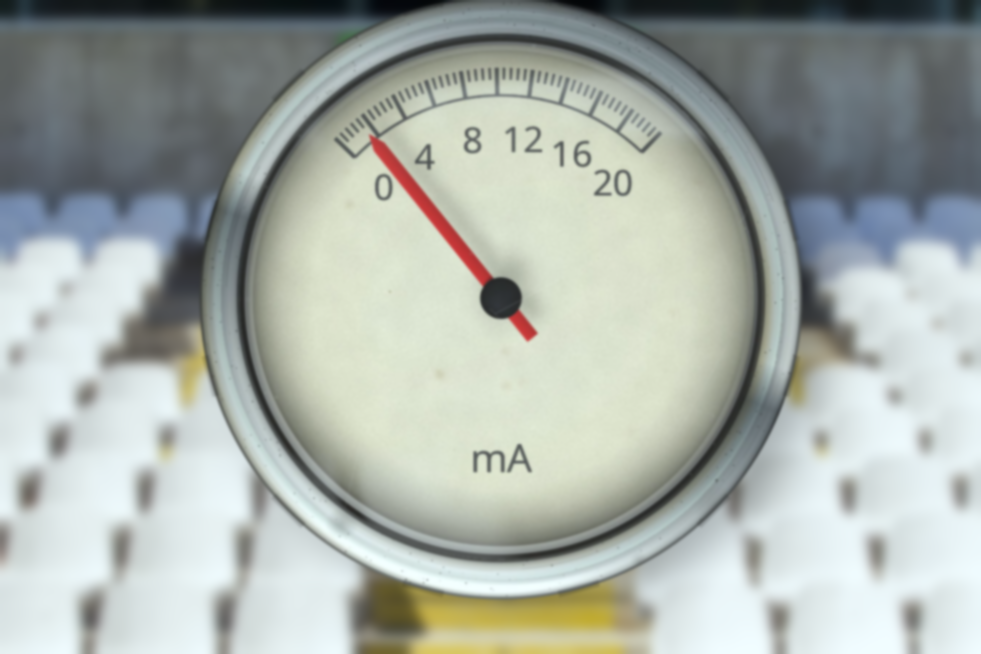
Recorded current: 1.6
